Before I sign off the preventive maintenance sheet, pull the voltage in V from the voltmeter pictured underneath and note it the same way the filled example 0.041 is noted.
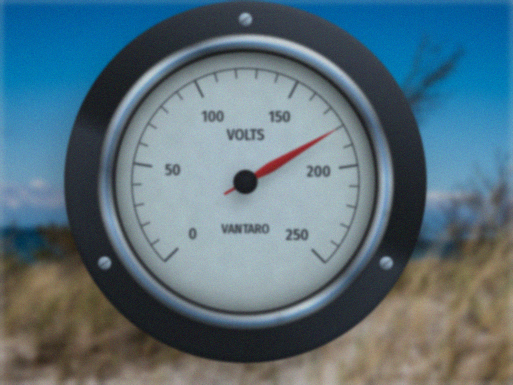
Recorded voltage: 180
